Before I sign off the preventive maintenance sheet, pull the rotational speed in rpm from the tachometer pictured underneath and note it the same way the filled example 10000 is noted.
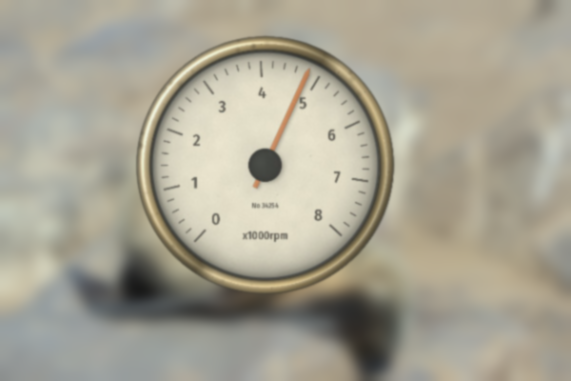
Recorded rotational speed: 4800
